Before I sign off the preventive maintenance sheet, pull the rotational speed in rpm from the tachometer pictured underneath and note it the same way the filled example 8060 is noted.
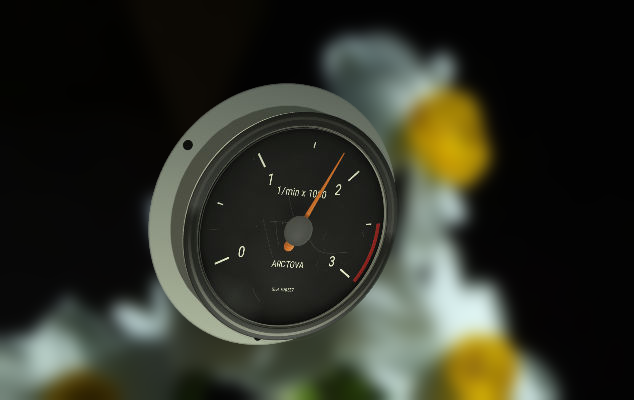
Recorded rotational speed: 1750
